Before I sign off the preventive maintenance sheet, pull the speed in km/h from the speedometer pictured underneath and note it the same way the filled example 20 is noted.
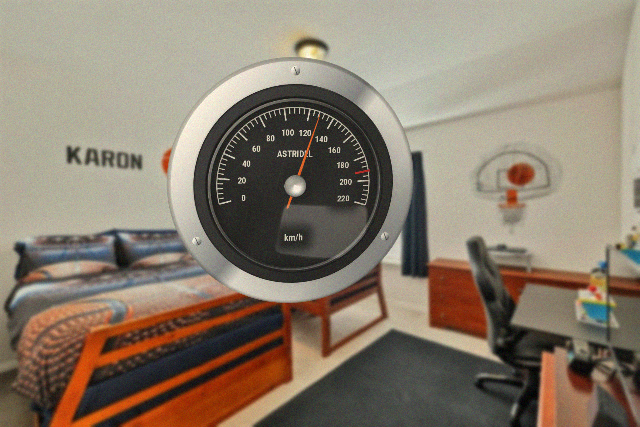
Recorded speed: 128
